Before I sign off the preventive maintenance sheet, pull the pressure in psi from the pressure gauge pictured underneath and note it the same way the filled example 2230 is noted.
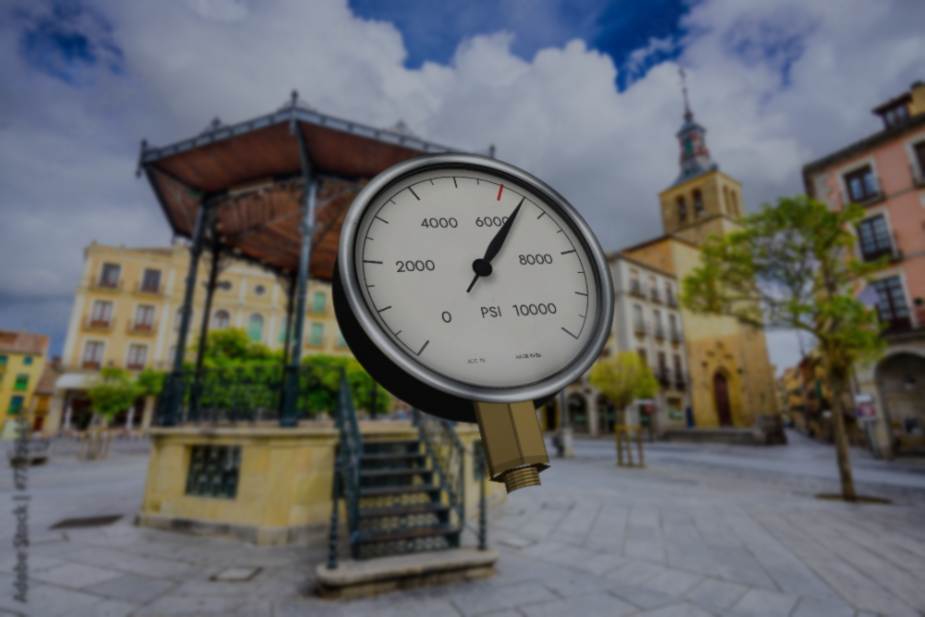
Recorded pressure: 6500
